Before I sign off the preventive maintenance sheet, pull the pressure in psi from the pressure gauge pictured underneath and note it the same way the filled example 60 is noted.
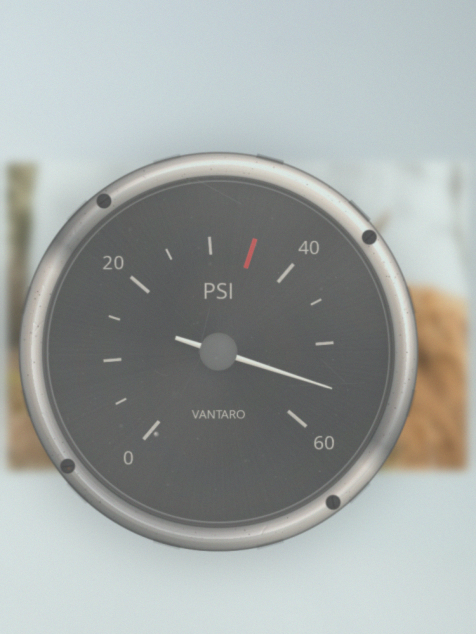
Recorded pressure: 55
